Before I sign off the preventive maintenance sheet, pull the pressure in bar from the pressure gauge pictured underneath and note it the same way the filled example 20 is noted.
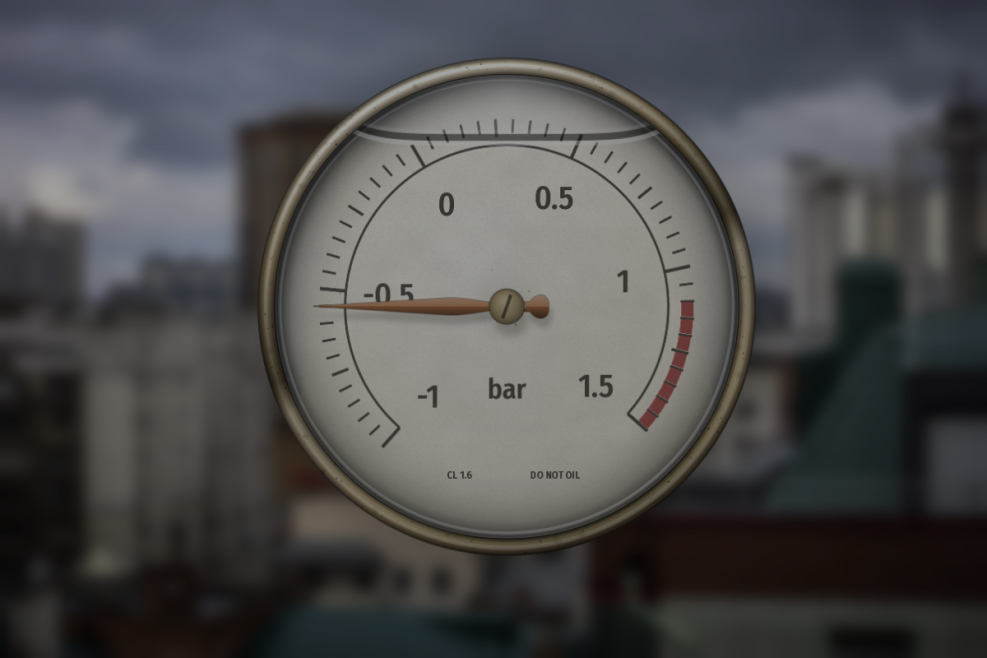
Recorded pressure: -0.55
